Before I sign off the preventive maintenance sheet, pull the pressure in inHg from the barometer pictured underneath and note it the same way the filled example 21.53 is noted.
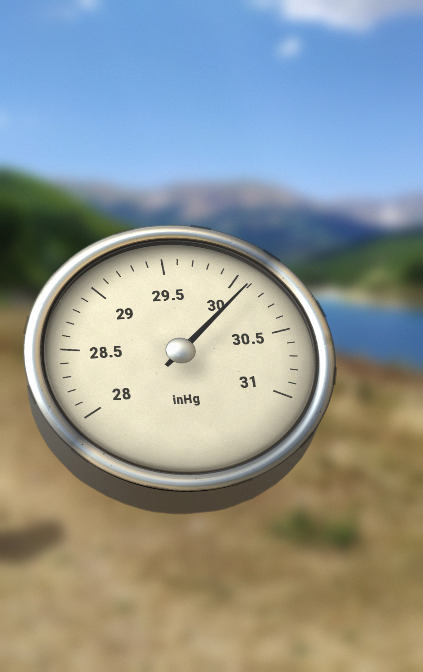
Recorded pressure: 30.1
